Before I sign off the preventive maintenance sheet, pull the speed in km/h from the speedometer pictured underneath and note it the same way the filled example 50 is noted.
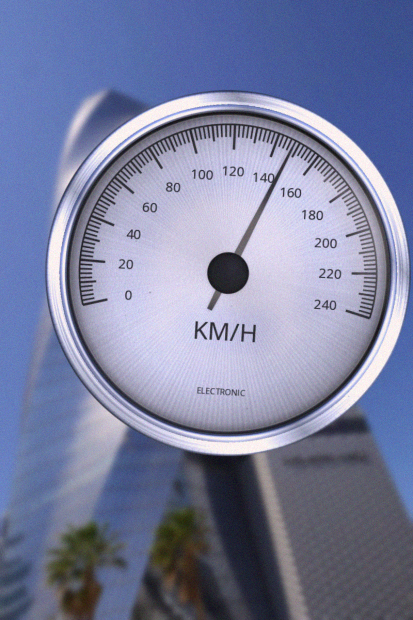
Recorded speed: 148
